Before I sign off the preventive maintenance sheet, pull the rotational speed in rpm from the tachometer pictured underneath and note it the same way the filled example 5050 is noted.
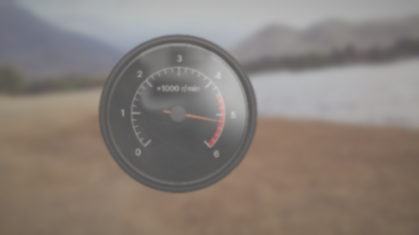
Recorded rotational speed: 5200
